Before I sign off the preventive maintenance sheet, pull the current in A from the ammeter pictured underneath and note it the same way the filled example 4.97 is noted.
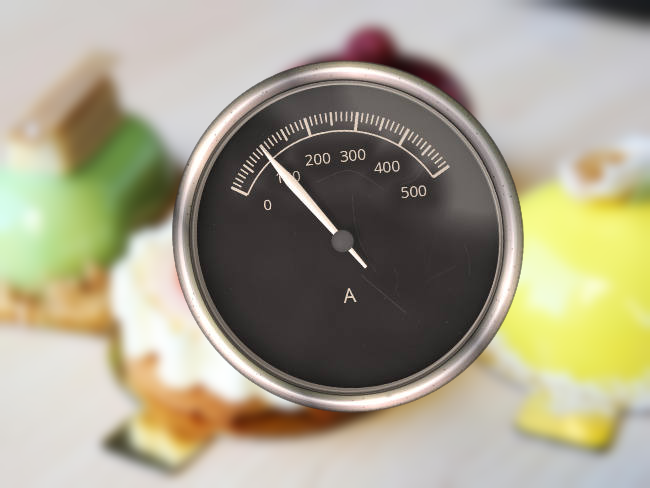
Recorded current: 100
